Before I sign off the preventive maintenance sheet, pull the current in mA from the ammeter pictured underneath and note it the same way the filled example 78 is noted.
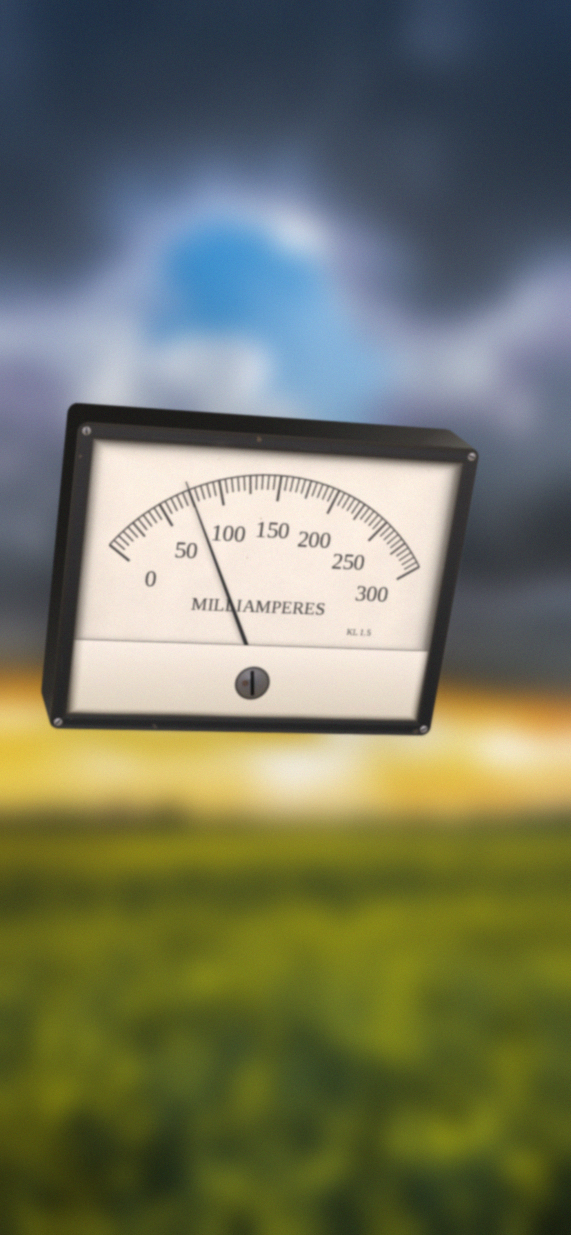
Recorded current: 75
